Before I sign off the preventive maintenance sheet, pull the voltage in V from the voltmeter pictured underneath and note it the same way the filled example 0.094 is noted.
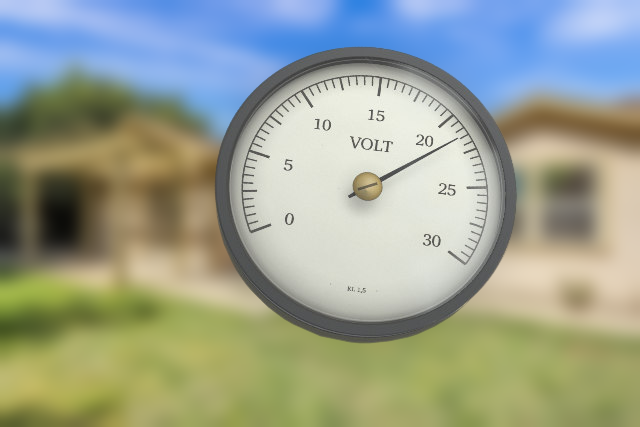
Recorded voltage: 21.5
